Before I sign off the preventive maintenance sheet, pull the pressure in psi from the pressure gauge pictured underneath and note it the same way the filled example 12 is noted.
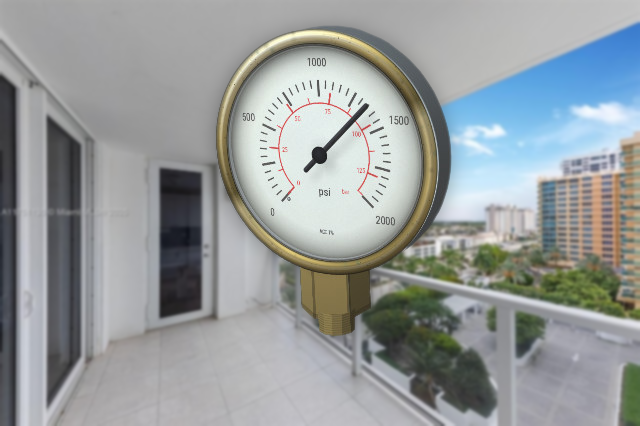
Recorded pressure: 1350
